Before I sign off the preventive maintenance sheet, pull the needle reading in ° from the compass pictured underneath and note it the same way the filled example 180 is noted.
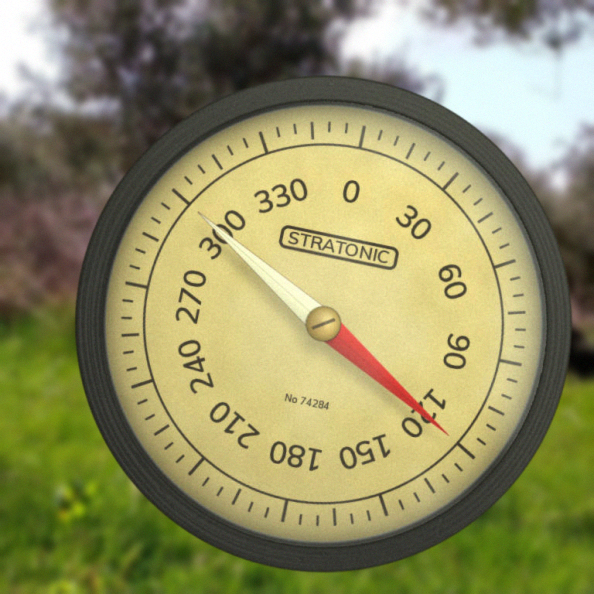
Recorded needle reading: 120
